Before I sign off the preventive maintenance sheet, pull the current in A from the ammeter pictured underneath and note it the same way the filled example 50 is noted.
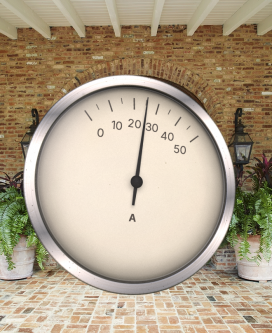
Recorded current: 25
